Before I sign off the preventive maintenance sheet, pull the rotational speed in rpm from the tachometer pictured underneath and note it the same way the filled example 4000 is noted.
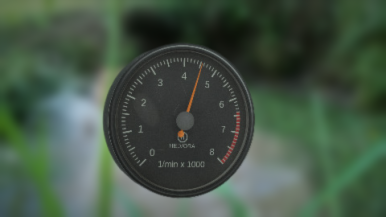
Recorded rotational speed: 4500
